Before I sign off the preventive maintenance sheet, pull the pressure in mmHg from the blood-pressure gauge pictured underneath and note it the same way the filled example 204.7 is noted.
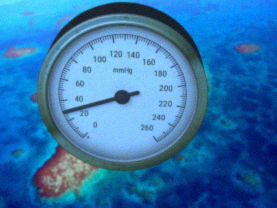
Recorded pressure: 30
